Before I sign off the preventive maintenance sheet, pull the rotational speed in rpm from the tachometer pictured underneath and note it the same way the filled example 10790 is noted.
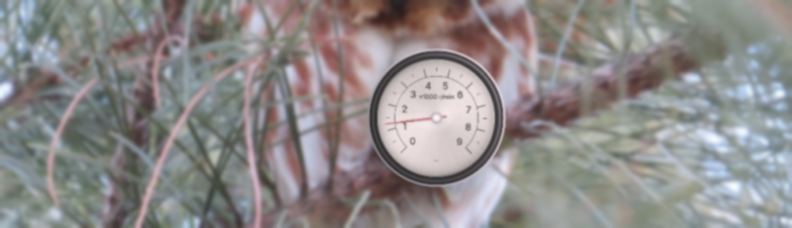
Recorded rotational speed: 1250
